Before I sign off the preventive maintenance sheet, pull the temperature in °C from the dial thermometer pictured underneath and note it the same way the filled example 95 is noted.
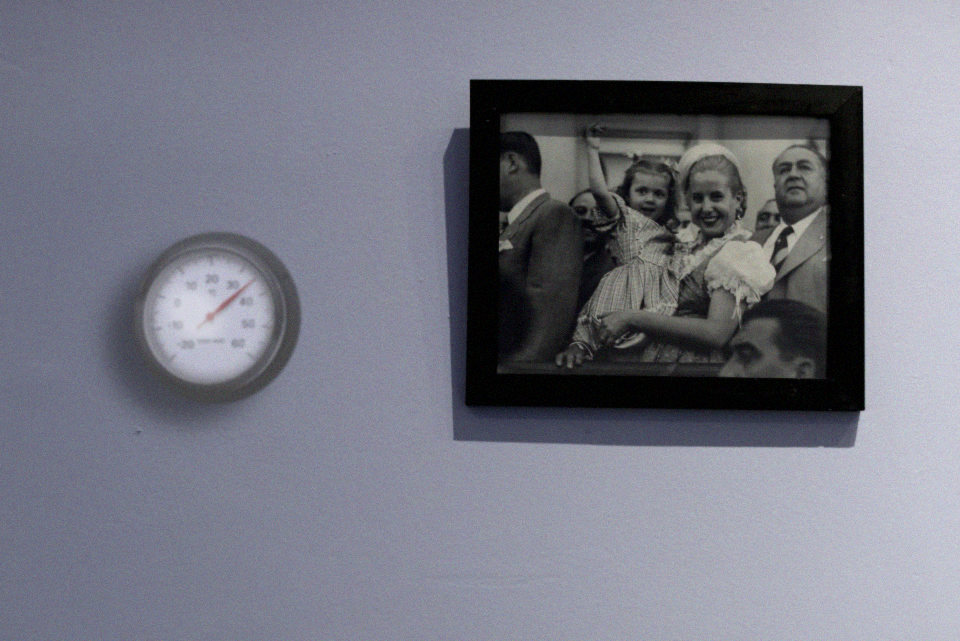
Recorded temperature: 35
